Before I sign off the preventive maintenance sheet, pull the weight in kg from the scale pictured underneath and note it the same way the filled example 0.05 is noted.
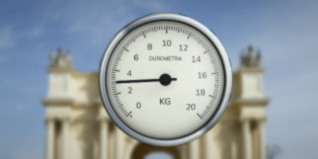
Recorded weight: 3
